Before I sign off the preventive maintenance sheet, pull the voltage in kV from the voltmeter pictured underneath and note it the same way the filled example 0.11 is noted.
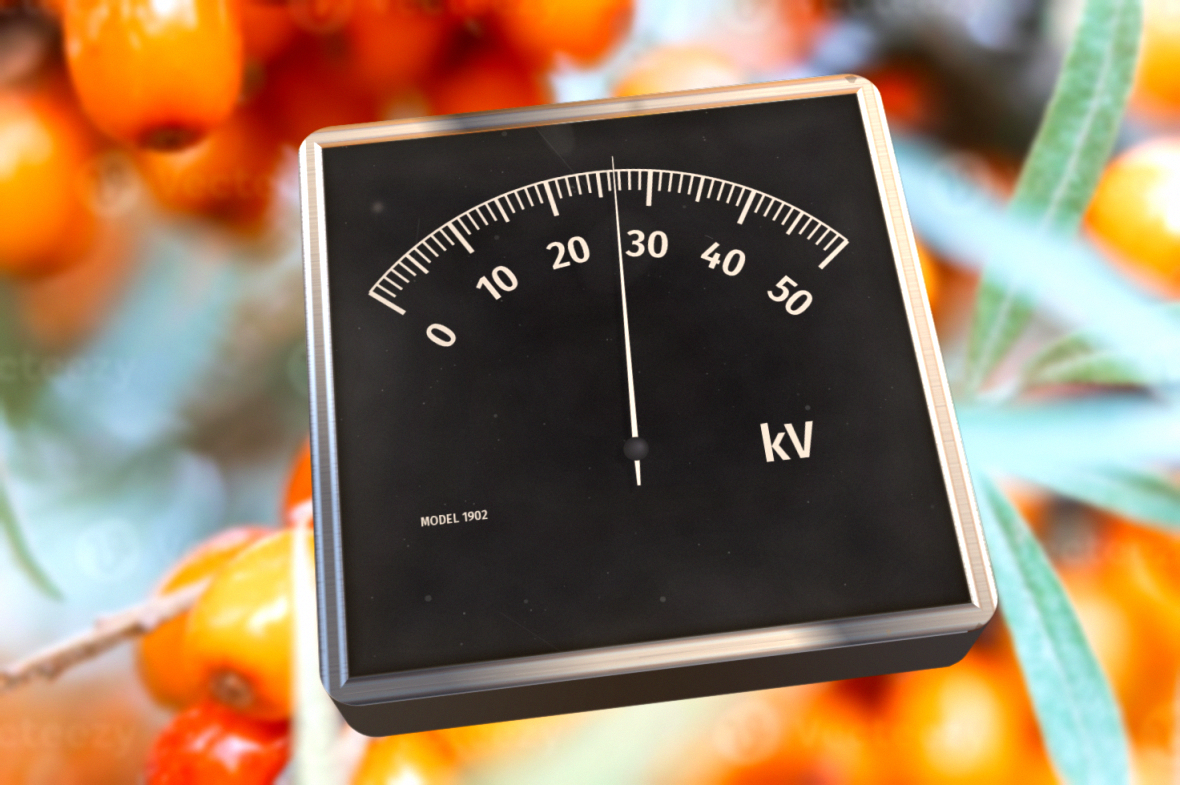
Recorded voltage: 26.5
